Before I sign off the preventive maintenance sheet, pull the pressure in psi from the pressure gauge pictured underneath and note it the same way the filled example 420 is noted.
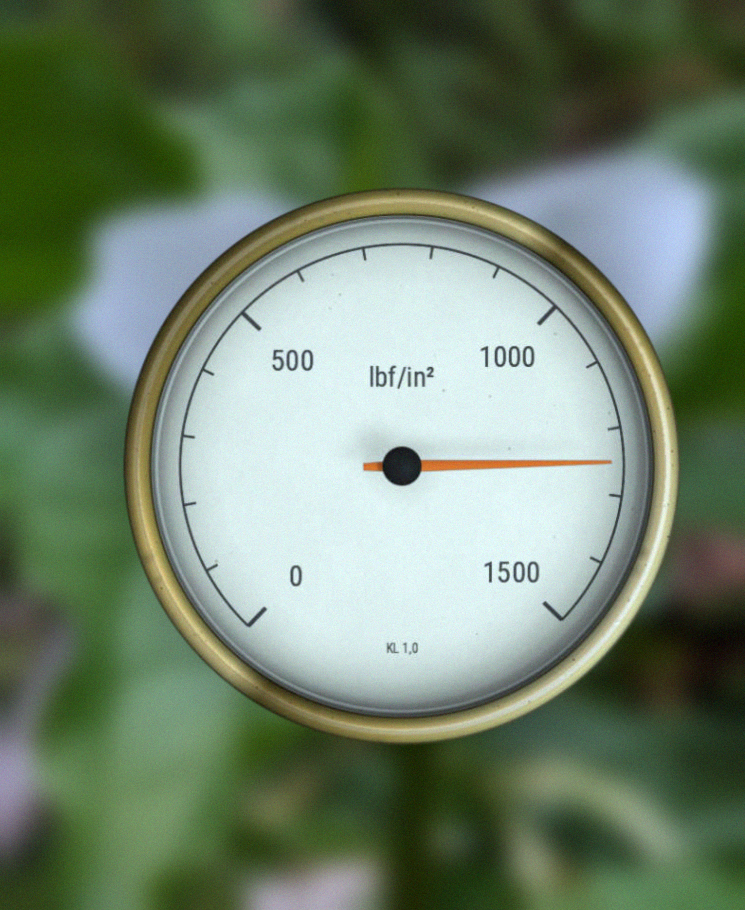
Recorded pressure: 1250
